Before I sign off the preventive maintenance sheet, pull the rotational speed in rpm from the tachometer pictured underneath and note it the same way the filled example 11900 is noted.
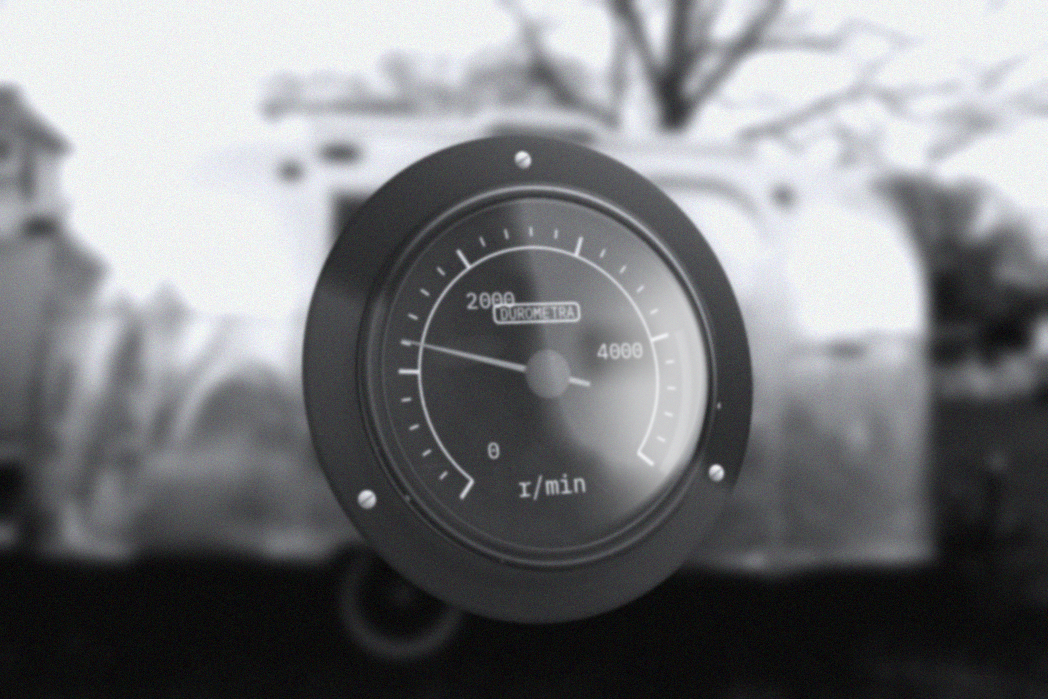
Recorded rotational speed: 1200
